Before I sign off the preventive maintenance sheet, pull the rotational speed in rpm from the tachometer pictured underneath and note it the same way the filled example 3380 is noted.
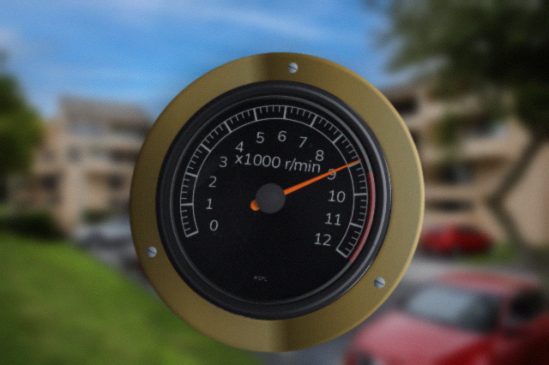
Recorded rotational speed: 9000
